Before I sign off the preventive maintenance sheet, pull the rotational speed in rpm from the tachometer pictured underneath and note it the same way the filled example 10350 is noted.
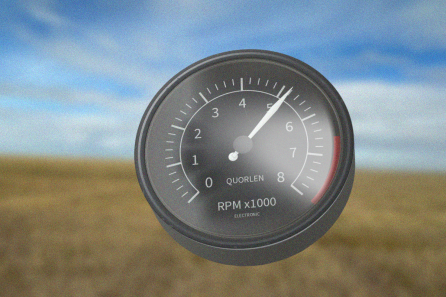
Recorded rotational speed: 5200
